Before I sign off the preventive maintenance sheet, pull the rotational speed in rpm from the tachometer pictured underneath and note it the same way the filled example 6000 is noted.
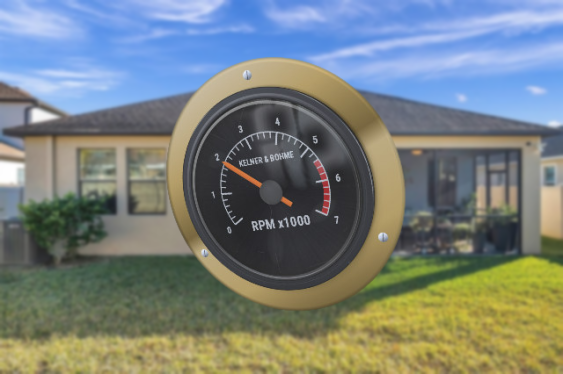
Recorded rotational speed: 2000
